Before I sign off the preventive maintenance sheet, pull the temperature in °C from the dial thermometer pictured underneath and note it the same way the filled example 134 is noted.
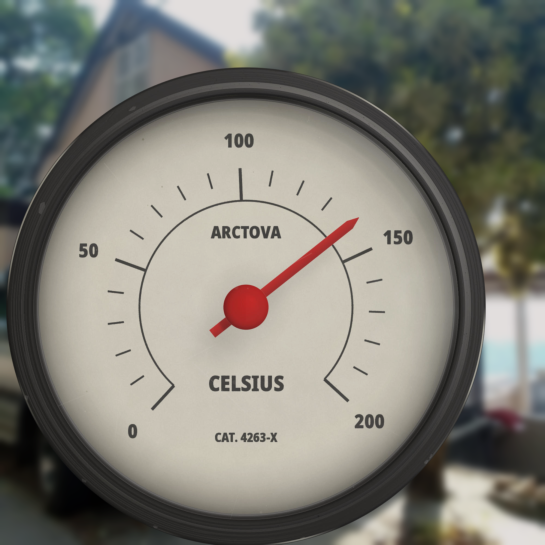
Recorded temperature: 140
